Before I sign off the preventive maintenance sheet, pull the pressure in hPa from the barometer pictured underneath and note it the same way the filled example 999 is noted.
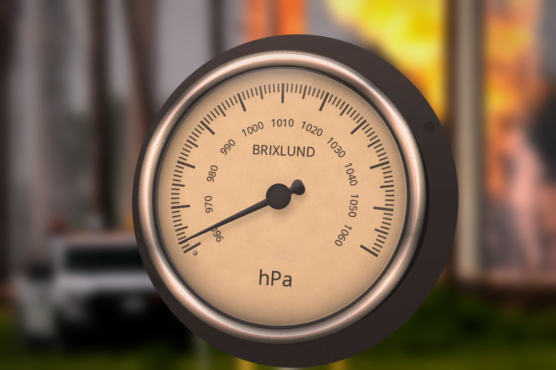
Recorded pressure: 962
